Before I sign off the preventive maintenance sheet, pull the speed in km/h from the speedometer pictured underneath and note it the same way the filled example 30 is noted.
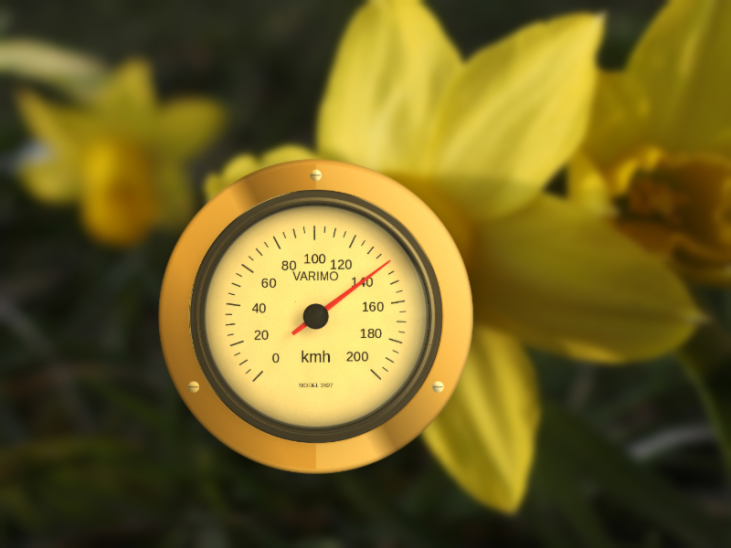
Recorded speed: 140
